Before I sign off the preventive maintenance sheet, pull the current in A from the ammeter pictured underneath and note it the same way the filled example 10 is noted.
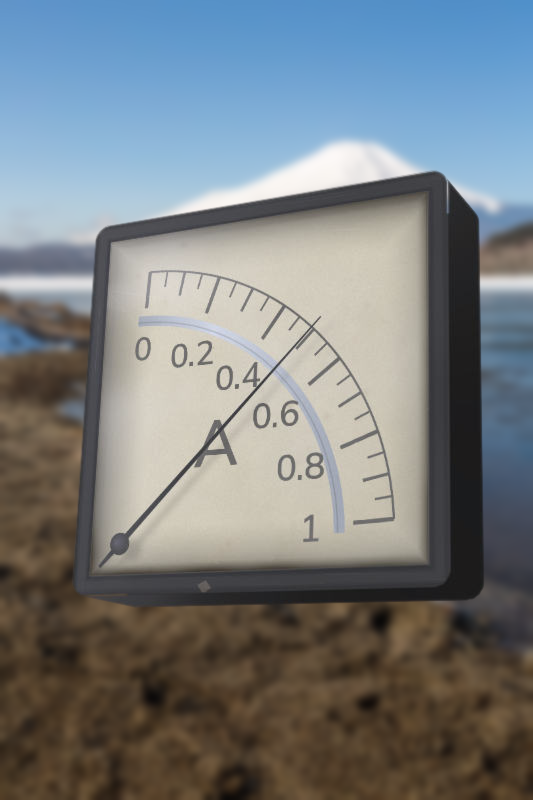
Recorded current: 0.5
